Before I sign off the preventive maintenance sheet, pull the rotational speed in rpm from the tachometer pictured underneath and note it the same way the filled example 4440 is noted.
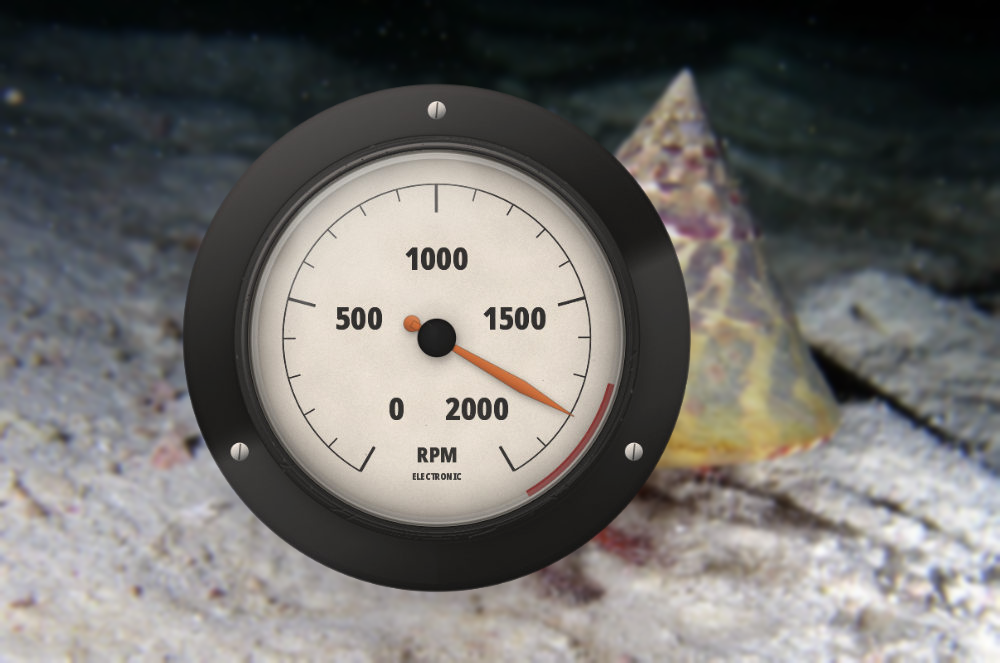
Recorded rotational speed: 1800
